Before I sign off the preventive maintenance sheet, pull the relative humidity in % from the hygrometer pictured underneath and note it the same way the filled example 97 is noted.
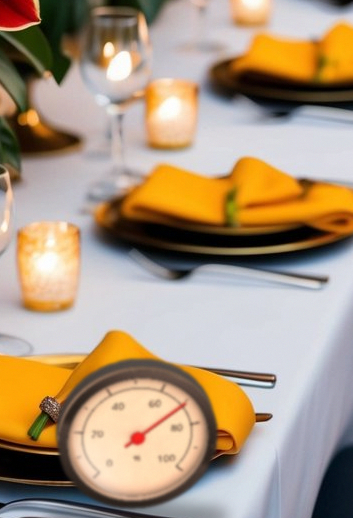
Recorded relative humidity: 70
